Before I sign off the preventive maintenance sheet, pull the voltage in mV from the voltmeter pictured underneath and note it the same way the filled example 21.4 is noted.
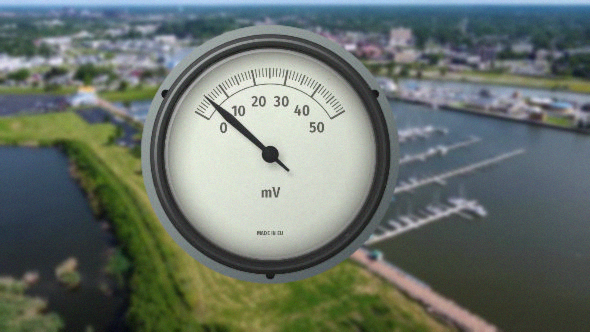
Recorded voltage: 5
